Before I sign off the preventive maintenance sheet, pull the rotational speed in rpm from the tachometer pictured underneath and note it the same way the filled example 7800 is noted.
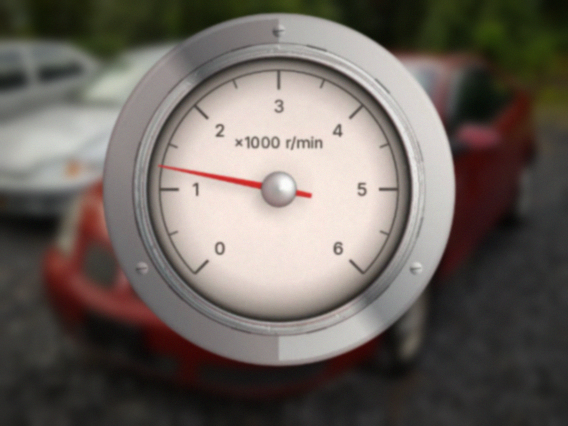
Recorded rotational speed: 1250
